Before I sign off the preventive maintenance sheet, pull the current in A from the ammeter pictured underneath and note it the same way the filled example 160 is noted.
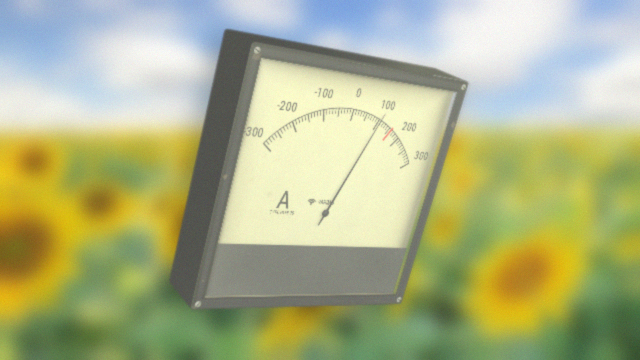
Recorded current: 100
